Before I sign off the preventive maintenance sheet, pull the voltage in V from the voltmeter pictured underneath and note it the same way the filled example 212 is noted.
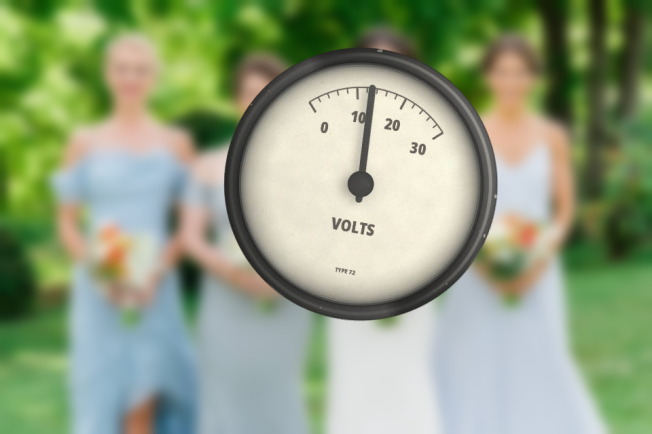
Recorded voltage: 13
